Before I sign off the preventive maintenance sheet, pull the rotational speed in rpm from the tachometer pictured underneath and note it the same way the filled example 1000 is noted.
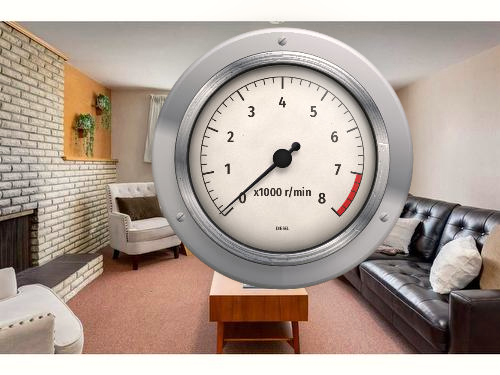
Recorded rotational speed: 100
